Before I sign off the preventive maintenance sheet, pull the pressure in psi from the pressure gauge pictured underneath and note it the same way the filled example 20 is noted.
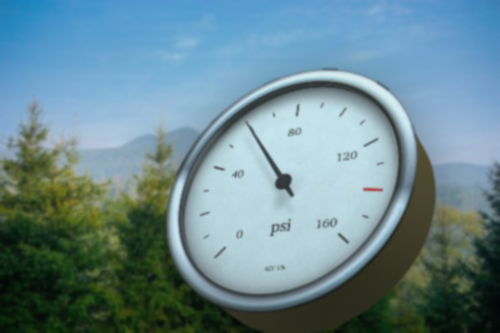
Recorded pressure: 60
